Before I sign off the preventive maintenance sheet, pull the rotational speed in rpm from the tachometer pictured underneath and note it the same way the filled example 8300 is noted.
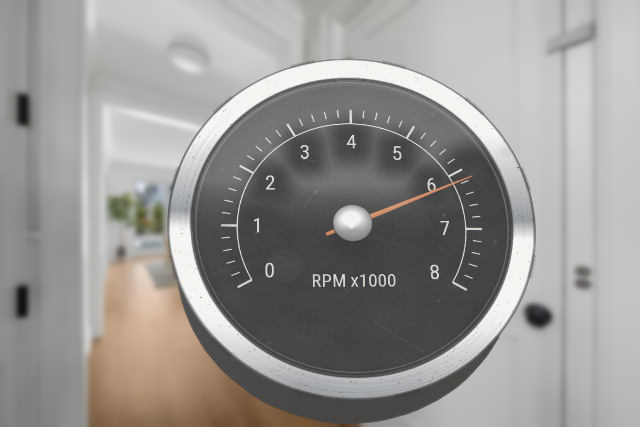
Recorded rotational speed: 6200
